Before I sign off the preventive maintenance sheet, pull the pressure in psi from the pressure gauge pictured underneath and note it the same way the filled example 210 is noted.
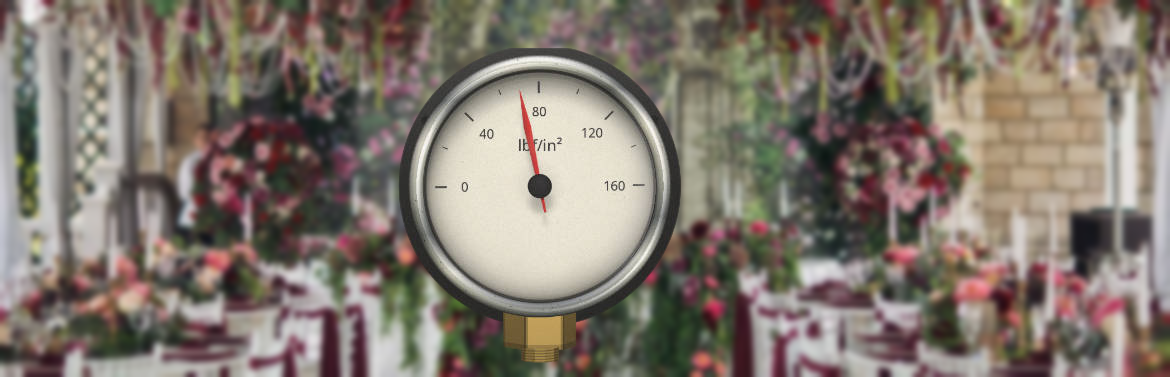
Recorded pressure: 70
